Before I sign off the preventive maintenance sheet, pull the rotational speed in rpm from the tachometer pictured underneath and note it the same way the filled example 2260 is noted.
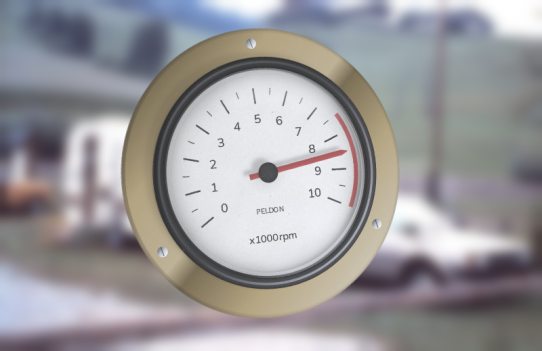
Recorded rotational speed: 8500
